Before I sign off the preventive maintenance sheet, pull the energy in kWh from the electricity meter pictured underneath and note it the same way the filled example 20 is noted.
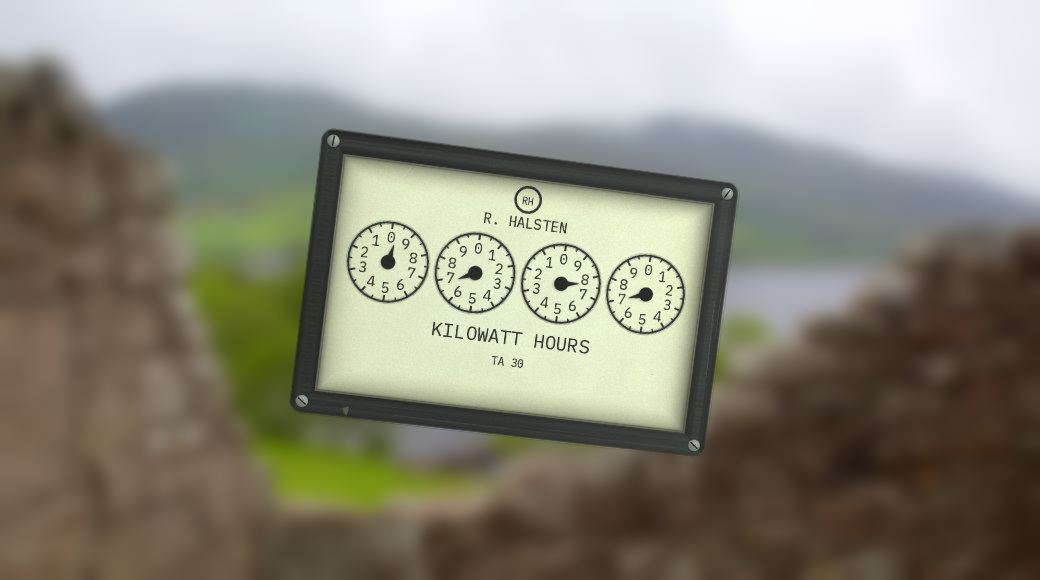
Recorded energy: 9677
